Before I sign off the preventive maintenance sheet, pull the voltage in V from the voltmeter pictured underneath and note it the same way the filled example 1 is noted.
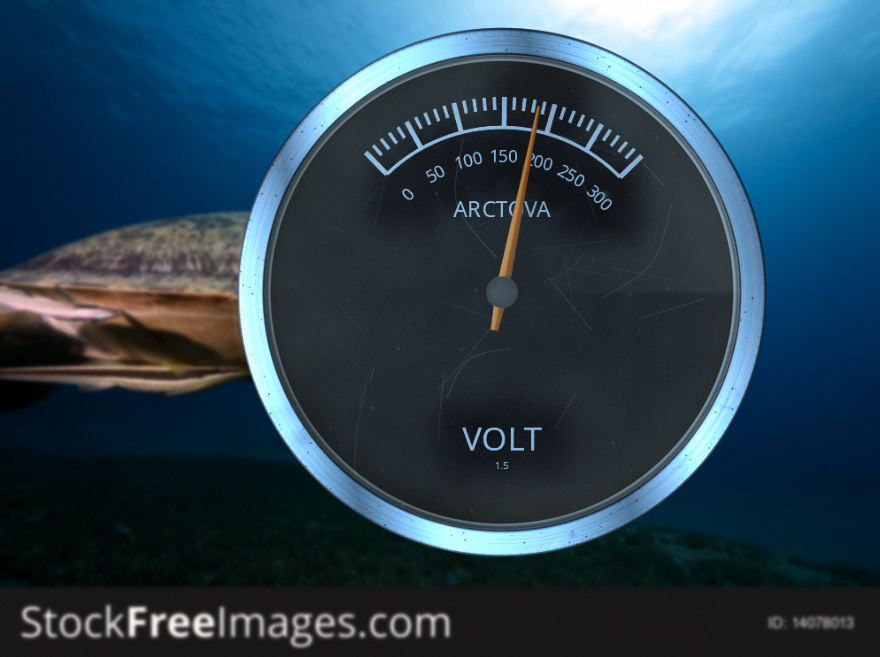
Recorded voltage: 185
